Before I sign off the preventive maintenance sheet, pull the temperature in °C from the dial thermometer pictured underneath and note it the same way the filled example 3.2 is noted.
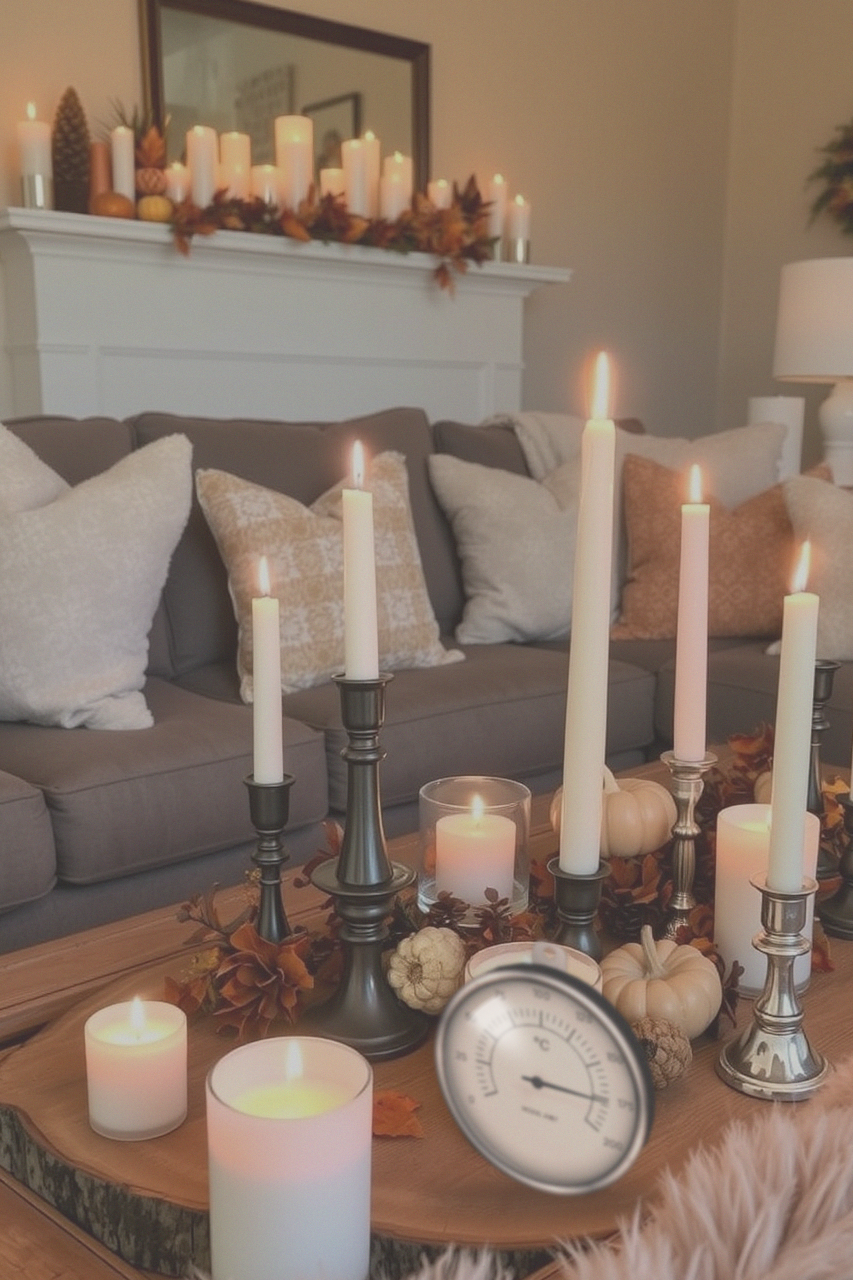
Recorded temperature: 175
